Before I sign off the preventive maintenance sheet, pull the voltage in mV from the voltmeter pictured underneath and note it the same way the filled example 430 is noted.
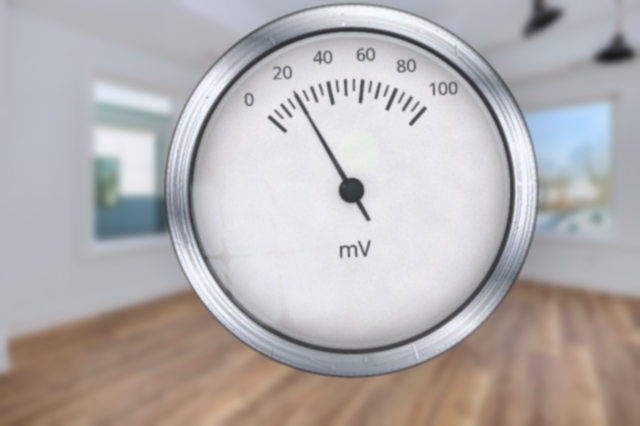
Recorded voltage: 20
